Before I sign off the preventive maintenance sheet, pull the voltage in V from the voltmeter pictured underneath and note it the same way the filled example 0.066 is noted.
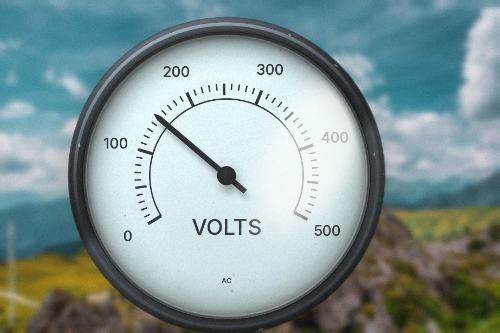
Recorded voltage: 150
